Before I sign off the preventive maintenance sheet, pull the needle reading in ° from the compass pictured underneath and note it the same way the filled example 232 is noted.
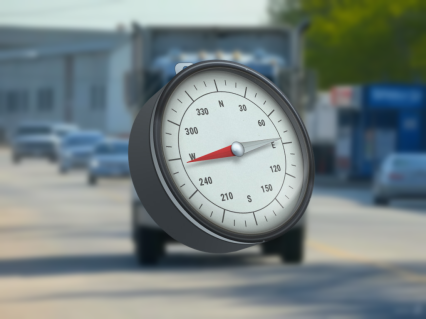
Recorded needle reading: 265
